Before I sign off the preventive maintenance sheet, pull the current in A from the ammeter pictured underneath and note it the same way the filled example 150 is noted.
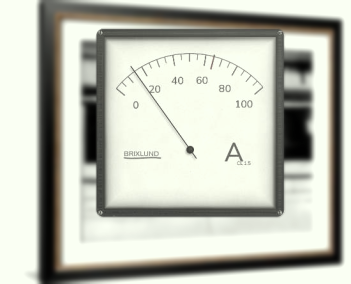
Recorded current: 15
